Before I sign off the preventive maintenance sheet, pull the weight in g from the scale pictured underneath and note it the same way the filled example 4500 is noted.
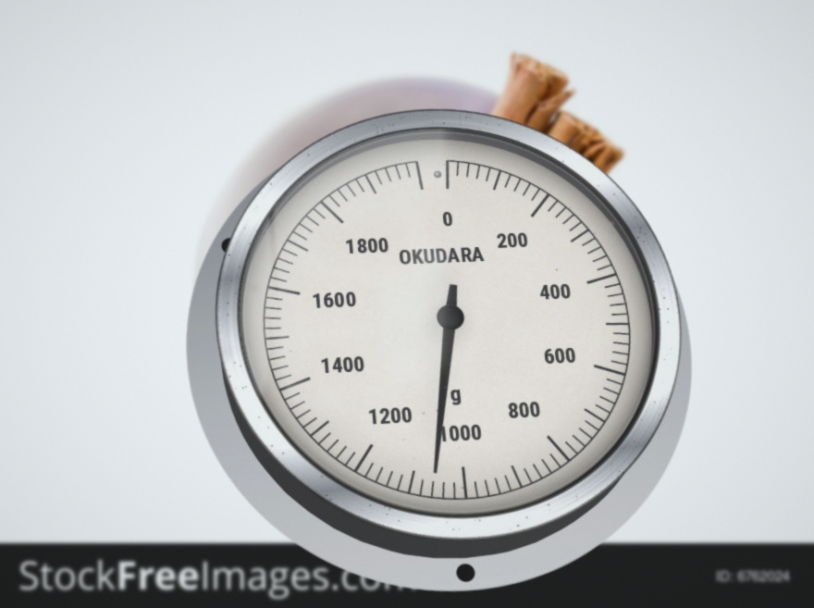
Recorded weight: 1060
